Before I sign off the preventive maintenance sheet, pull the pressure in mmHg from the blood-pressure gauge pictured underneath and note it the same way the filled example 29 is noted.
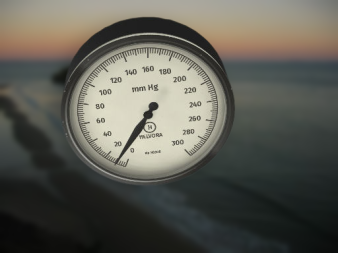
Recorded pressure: 10
